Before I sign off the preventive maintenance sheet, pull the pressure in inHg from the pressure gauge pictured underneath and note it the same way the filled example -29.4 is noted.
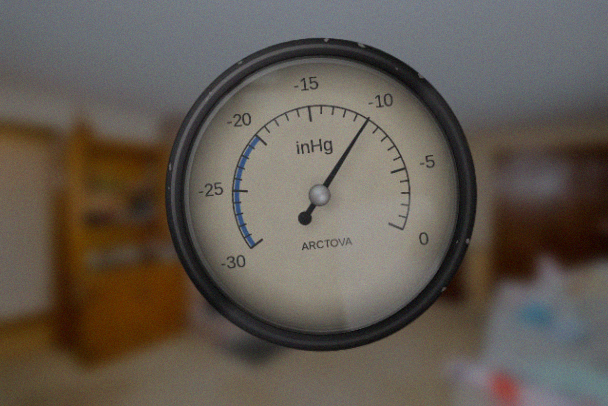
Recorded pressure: -10
